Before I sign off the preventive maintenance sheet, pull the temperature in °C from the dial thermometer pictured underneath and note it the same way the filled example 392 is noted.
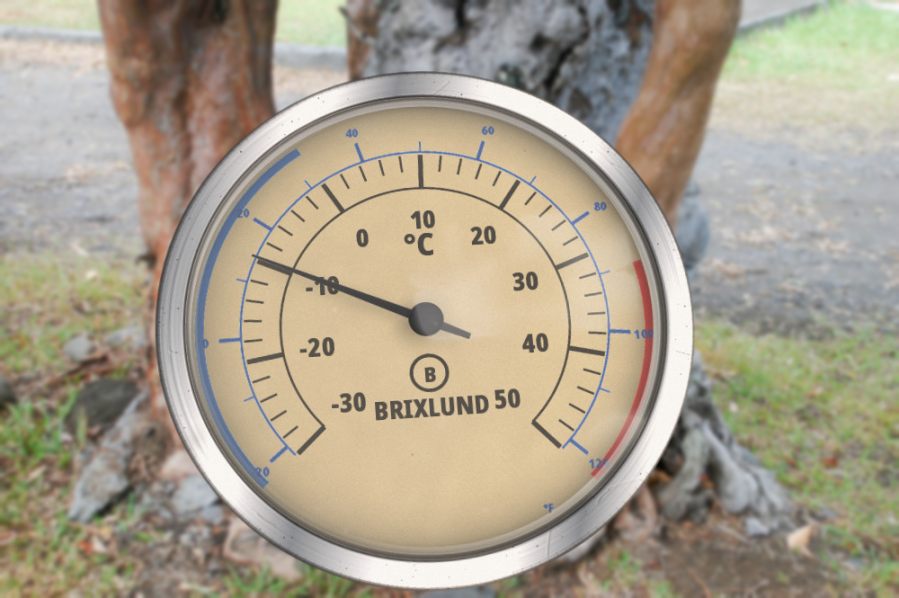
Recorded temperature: -10
